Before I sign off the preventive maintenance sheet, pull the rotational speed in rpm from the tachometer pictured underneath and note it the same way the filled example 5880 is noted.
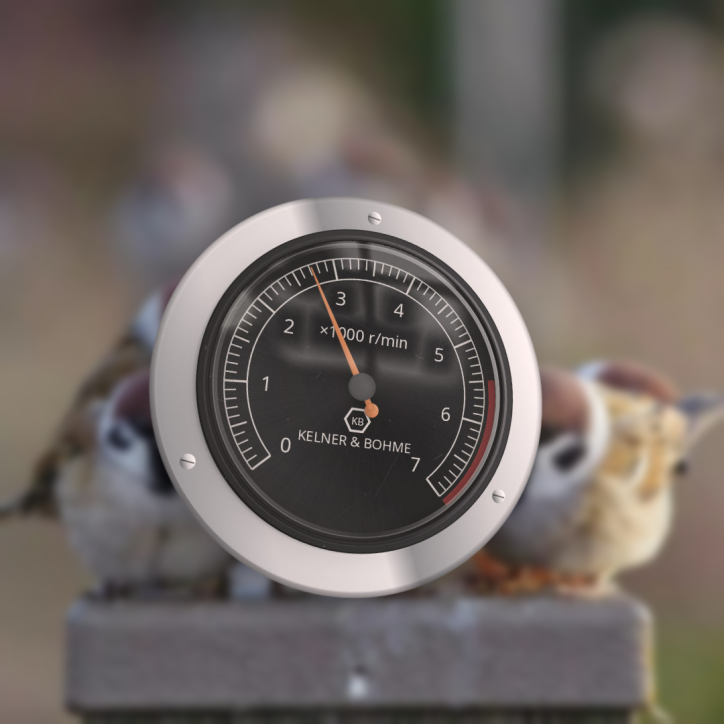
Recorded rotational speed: 2700
